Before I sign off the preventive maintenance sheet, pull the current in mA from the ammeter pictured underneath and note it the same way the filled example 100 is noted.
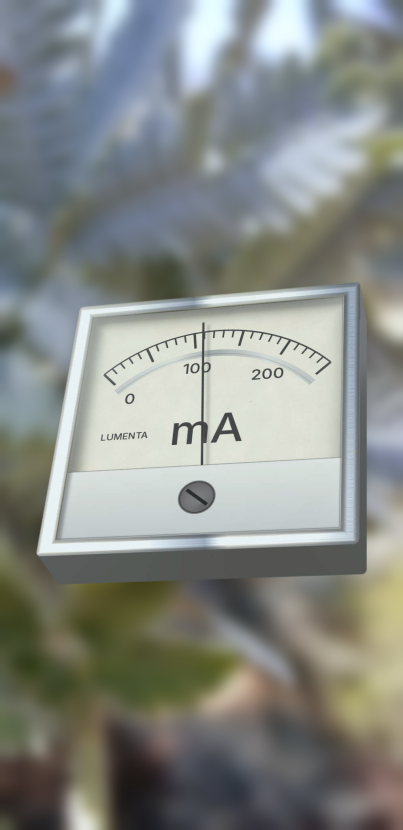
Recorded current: 110
